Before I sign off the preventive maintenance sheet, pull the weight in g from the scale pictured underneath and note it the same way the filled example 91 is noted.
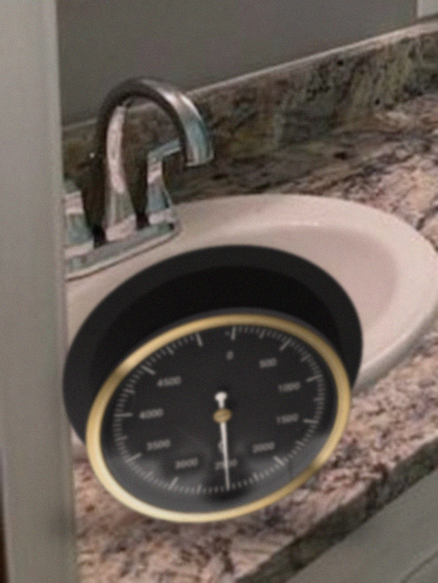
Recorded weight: 2500
